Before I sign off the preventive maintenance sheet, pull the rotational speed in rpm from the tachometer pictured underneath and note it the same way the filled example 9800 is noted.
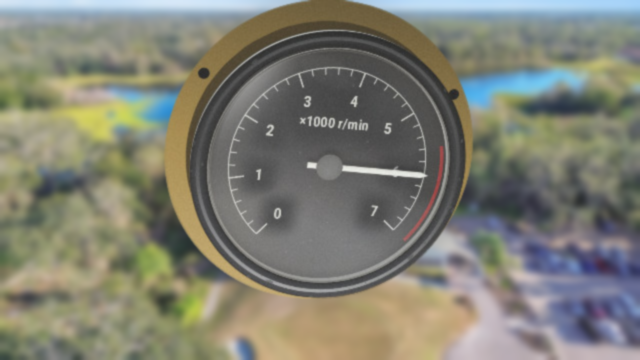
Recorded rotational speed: 6000
